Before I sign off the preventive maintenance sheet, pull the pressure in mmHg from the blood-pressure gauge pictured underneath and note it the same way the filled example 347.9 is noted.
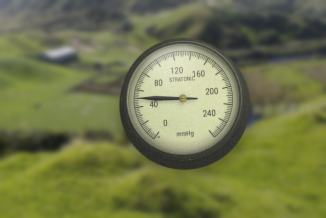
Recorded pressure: 50
